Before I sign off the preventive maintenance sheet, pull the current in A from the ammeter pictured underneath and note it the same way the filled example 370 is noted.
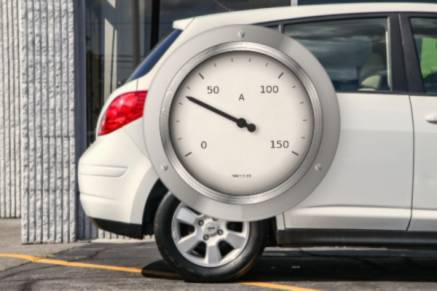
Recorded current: 35
